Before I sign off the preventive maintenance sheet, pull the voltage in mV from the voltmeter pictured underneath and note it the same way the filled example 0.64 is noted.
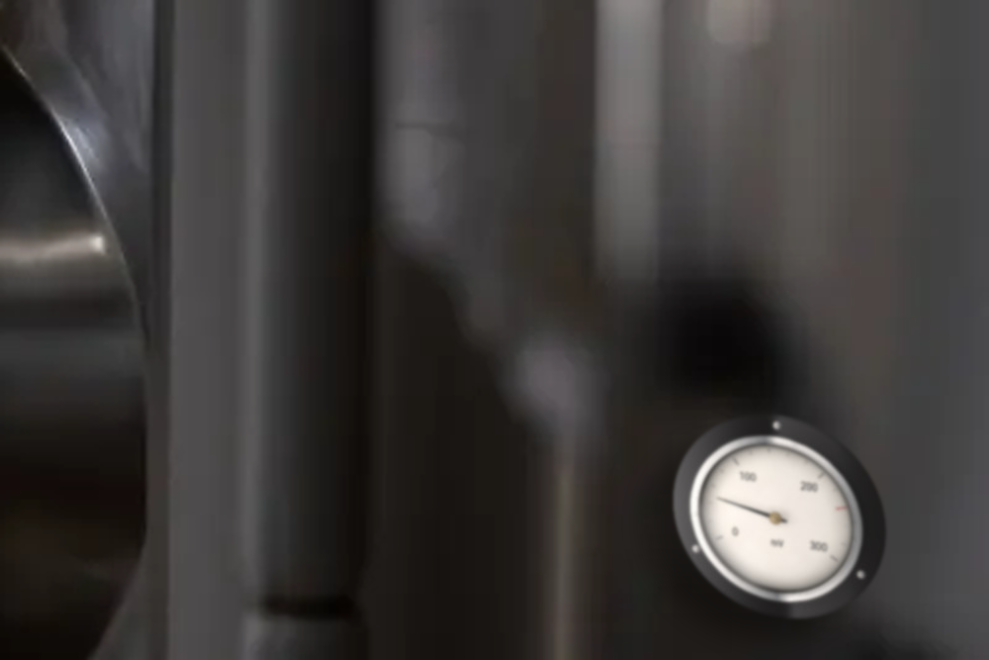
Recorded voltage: 50
